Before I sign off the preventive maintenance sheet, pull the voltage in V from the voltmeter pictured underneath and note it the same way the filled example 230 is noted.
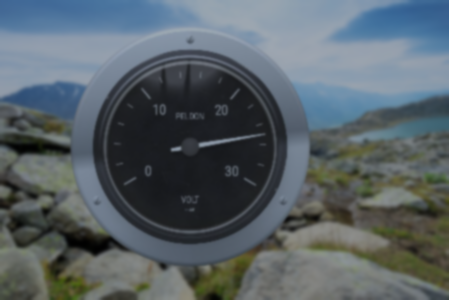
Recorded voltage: 25
